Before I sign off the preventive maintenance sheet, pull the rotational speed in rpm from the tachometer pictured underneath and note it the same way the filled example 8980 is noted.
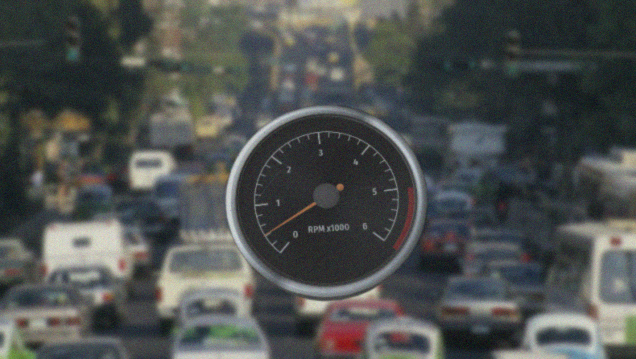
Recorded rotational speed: 400
